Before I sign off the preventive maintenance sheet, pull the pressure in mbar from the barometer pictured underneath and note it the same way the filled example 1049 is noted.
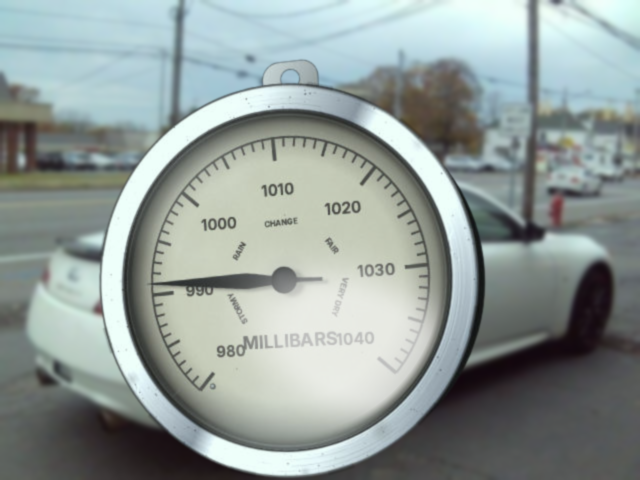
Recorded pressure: 991
